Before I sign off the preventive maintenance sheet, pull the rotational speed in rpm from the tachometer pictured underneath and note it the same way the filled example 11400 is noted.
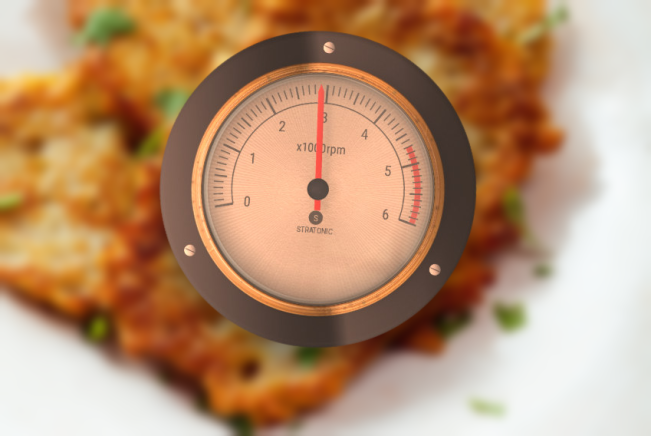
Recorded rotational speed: 2900
